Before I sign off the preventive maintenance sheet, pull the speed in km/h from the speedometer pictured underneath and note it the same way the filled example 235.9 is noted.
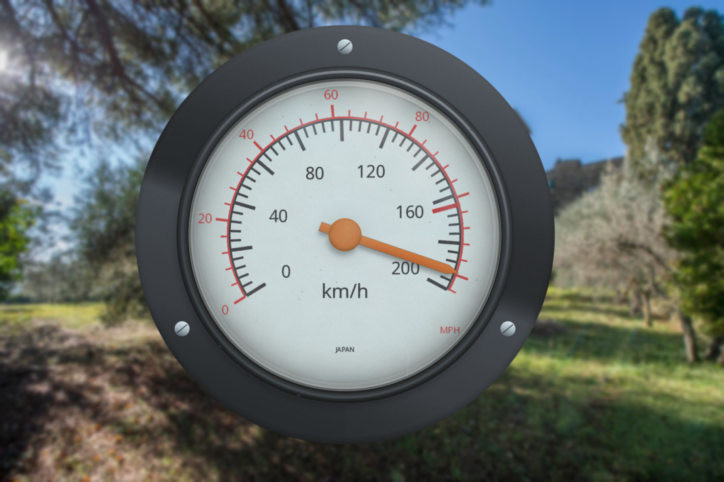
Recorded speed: 192
